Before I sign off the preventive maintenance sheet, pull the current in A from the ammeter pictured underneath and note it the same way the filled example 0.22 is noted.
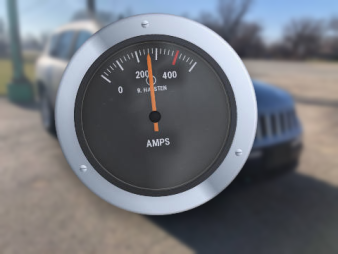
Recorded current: 260
